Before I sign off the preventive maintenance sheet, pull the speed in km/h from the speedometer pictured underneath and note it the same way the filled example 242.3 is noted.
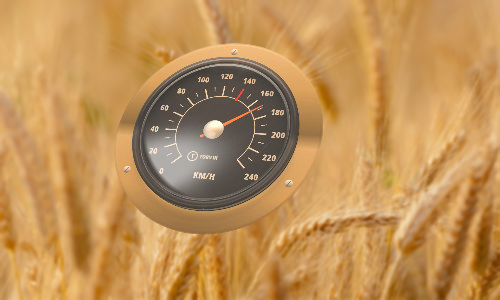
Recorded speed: 170
